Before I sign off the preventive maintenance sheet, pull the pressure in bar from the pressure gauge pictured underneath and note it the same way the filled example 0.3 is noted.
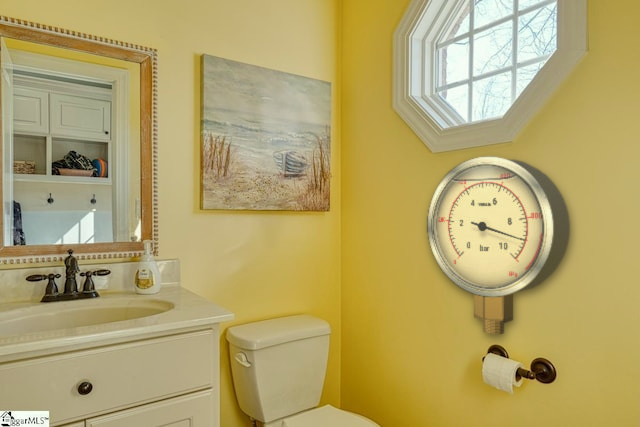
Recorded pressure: 9
